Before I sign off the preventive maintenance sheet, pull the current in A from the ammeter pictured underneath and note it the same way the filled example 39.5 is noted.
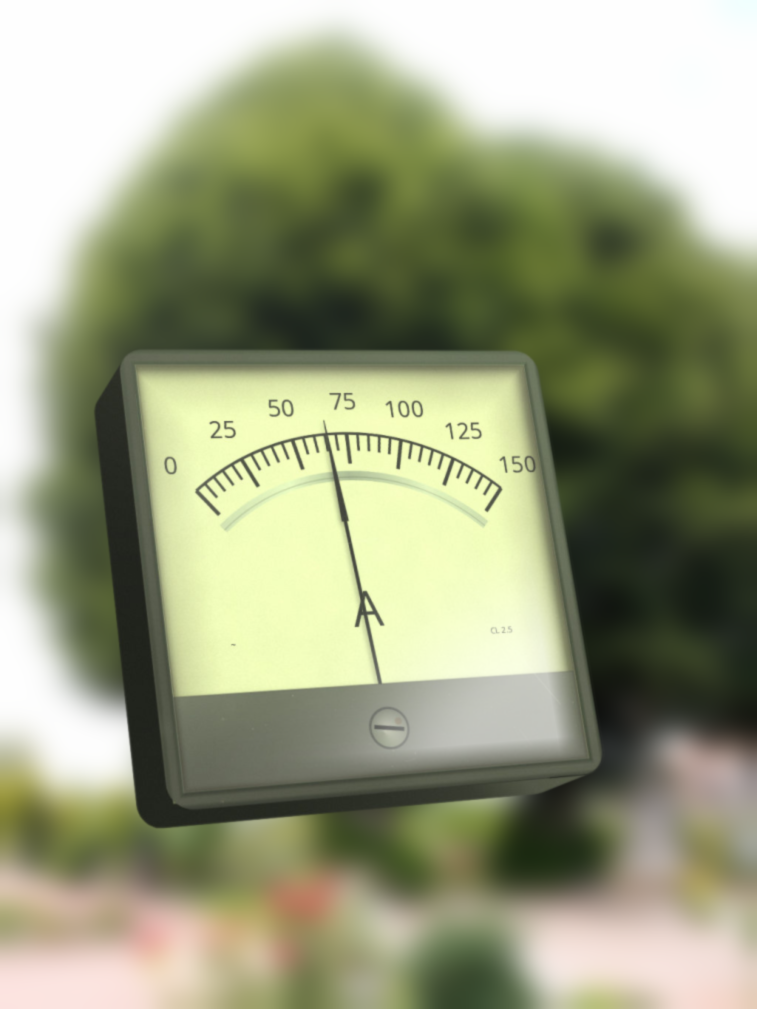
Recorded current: 65
